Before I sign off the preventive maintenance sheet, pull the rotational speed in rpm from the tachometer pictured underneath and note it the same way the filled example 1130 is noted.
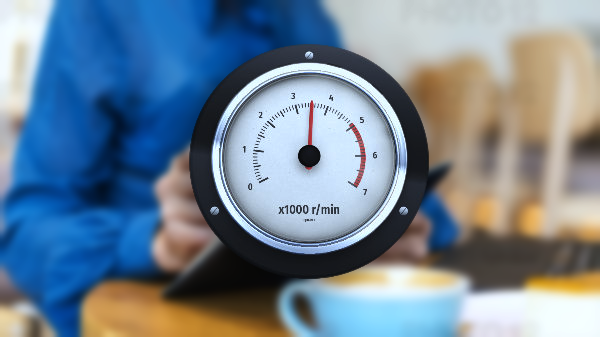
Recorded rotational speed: 3500
